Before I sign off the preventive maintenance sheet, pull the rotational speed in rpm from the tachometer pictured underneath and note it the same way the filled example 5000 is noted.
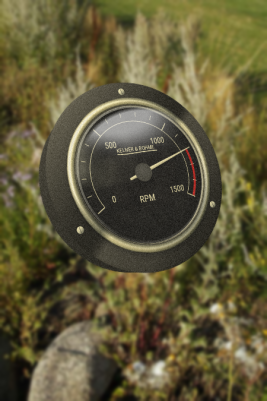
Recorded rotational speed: 1200
